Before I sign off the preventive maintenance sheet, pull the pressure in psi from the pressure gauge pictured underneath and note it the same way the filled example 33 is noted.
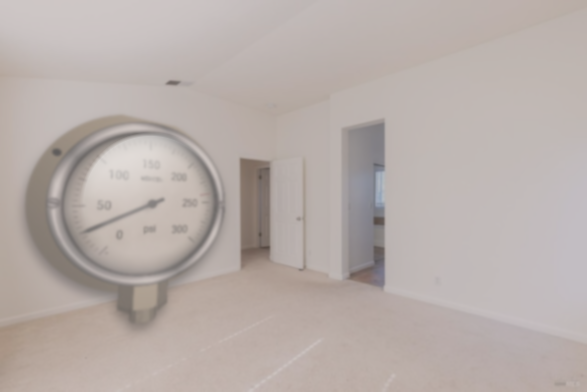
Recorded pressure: 25
